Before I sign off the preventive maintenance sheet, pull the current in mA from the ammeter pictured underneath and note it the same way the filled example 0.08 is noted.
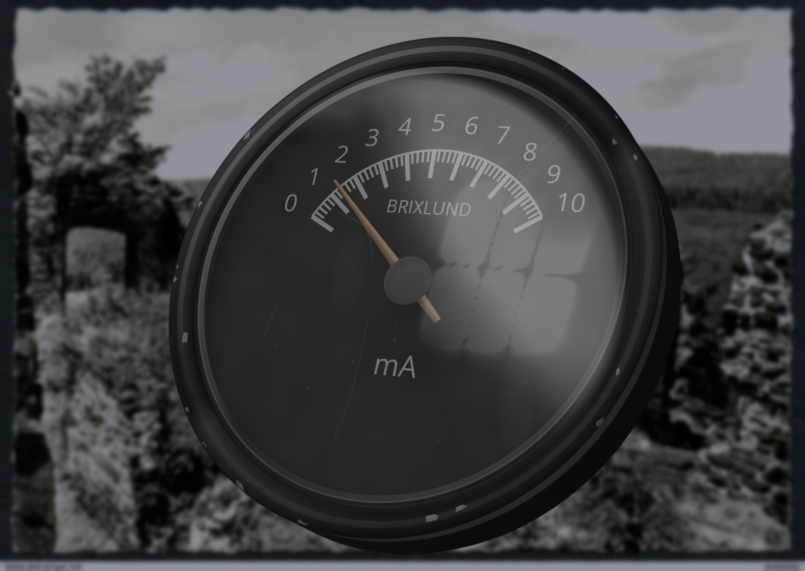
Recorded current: 1.4
